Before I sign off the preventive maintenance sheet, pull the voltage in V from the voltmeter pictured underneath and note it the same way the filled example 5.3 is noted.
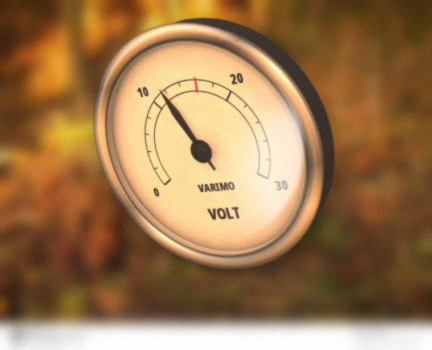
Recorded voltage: 12
